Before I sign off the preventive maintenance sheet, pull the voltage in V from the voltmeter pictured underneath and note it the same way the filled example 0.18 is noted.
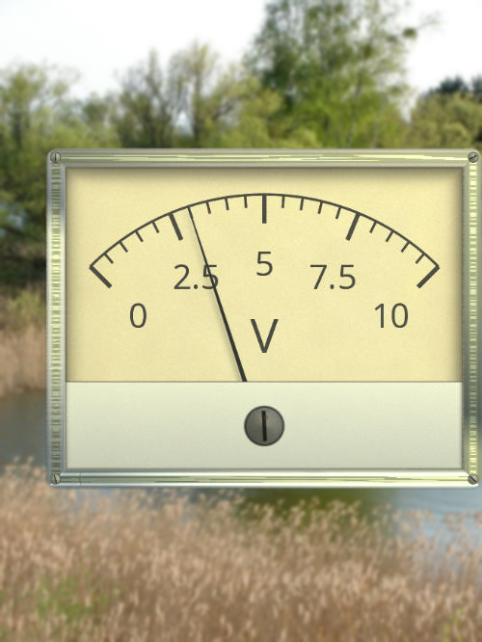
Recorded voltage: 3
